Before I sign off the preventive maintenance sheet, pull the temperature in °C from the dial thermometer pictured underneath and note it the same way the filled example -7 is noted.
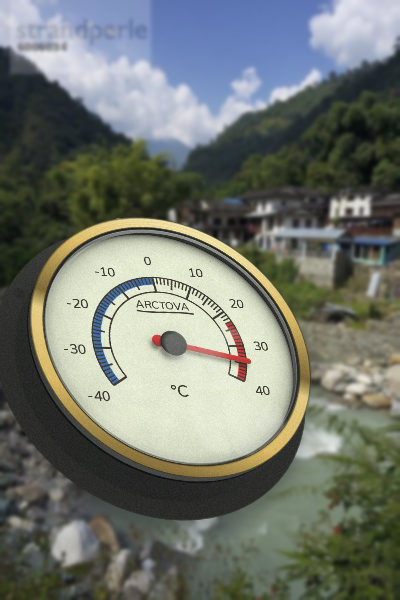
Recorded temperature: 35
